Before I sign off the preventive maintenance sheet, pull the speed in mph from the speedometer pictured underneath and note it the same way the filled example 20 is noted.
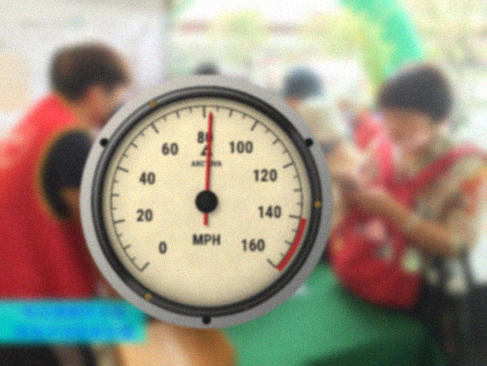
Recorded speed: 82.5
